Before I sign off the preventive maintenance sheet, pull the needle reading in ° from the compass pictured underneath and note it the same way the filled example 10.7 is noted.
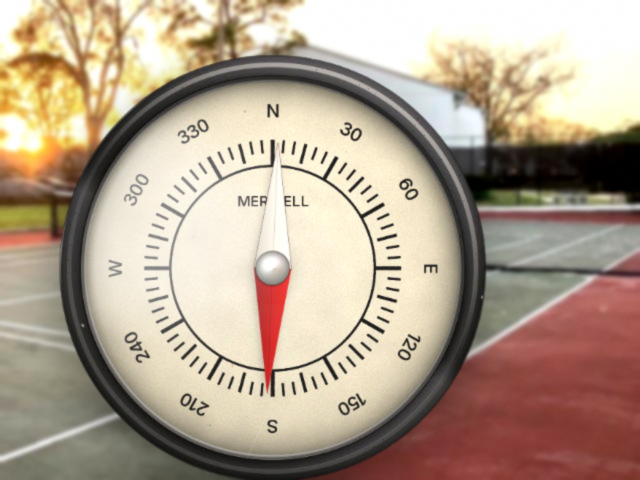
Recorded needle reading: 182.5
